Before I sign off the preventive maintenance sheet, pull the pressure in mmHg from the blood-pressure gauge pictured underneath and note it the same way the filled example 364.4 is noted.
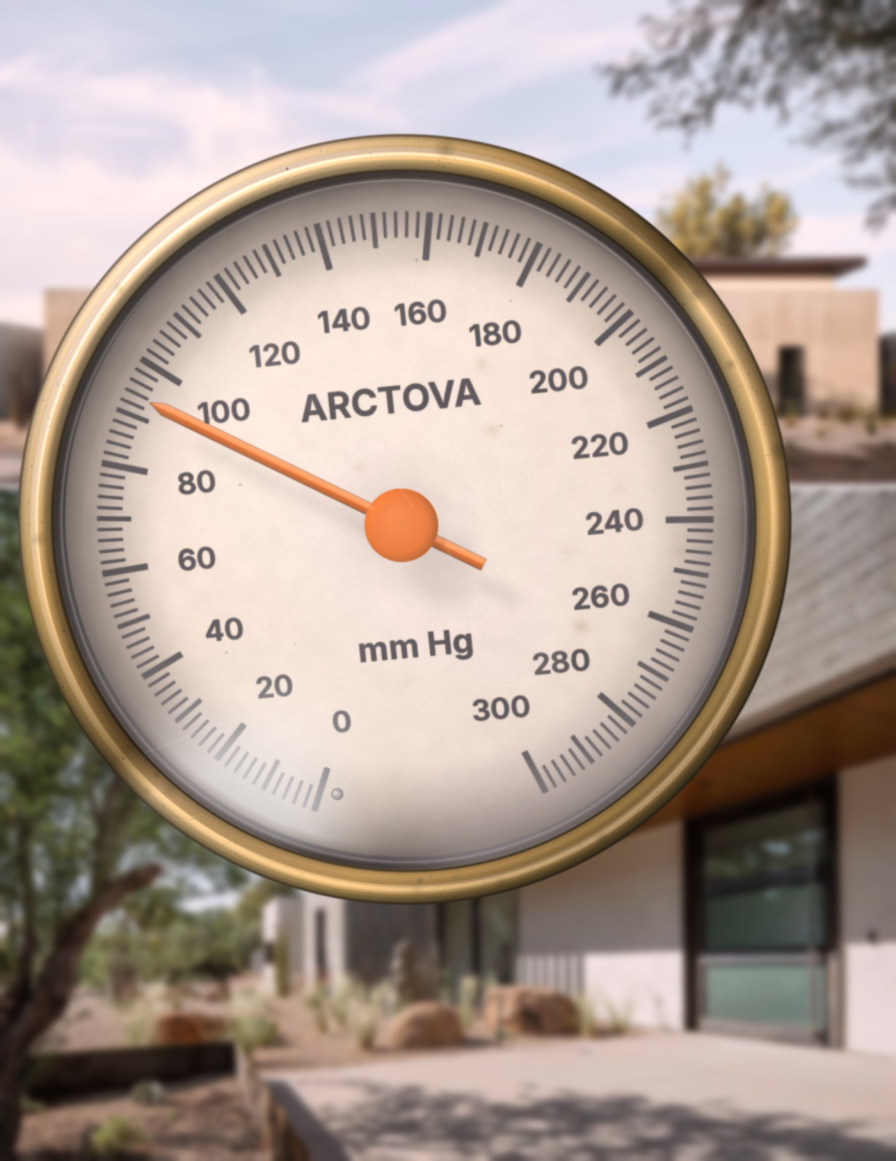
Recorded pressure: 94
